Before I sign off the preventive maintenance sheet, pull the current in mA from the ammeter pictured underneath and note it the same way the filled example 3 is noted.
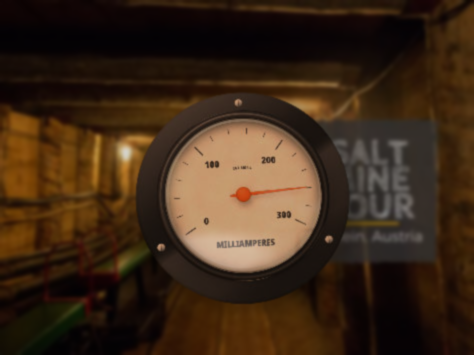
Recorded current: 260
